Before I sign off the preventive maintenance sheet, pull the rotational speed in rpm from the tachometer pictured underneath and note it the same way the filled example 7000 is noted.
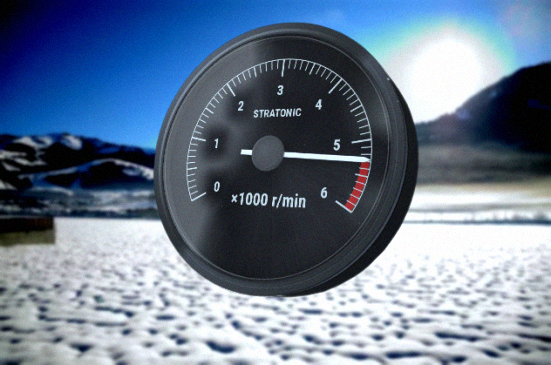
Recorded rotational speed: 5300
